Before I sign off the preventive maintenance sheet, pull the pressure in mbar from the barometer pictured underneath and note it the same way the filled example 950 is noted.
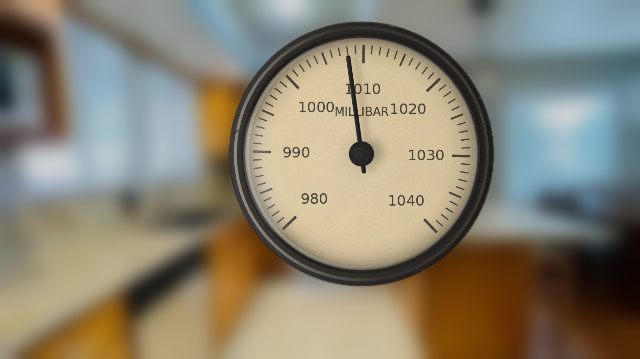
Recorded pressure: 1008
